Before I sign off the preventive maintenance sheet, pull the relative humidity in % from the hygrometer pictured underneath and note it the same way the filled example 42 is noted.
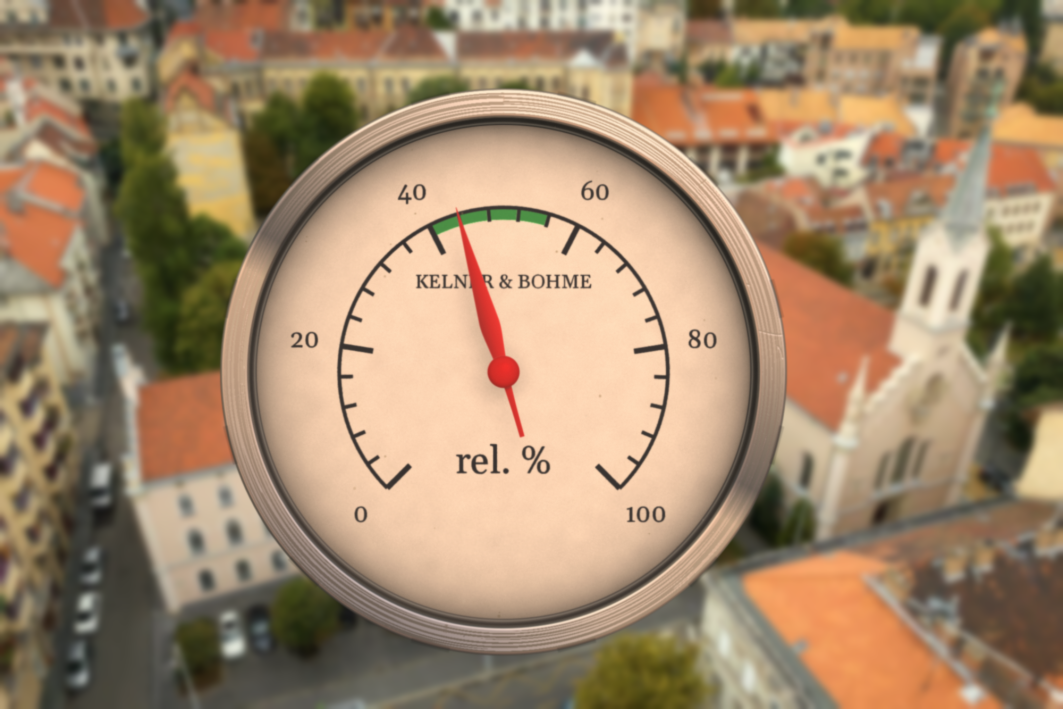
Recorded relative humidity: 44
